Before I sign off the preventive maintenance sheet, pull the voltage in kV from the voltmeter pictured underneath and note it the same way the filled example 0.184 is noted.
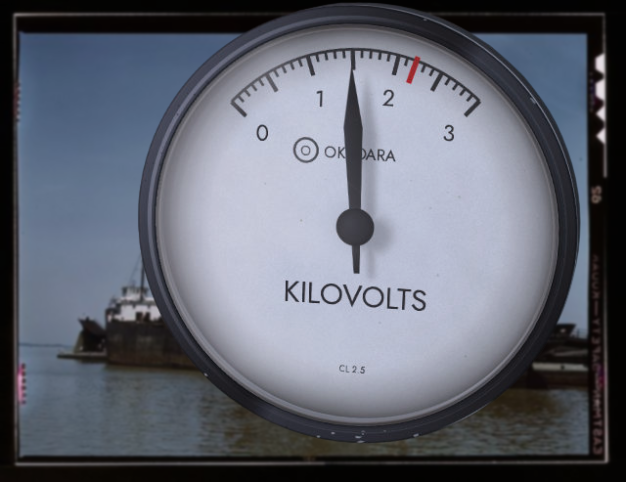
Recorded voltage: 1.5
